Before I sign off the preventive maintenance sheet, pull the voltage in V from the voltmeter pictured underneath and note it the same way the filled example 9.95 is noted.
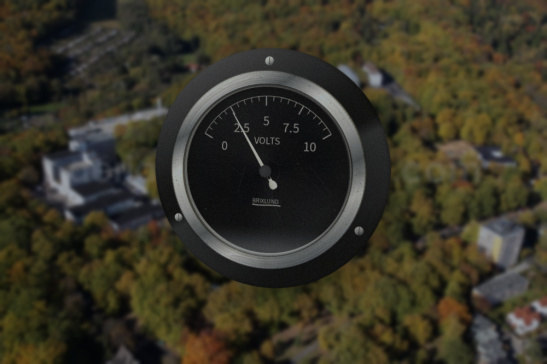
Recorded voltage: 2.5
